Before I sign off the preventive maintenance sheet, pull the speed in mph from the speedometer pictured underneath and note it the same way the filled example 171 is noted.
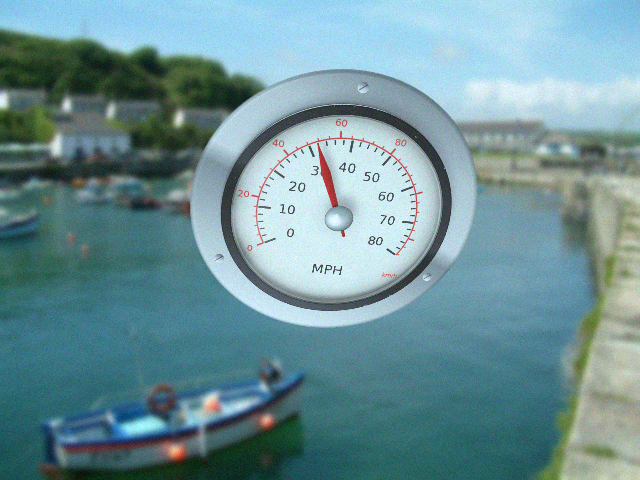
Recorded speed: 32
